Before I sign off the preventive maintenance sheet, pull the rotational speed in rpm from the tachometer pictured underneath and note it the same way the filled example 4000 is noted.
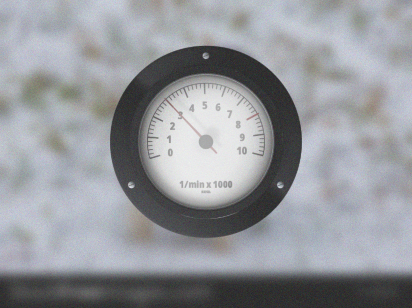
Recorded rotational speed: 3000
